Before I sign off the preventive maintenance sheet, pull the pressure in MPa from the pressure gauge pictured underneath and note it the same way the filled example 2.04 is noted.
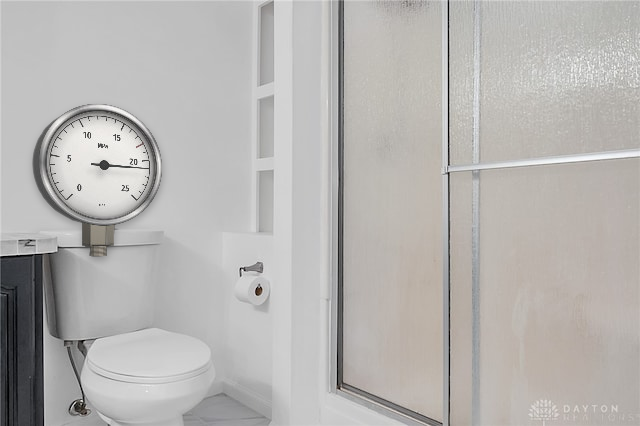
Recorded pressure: 21
